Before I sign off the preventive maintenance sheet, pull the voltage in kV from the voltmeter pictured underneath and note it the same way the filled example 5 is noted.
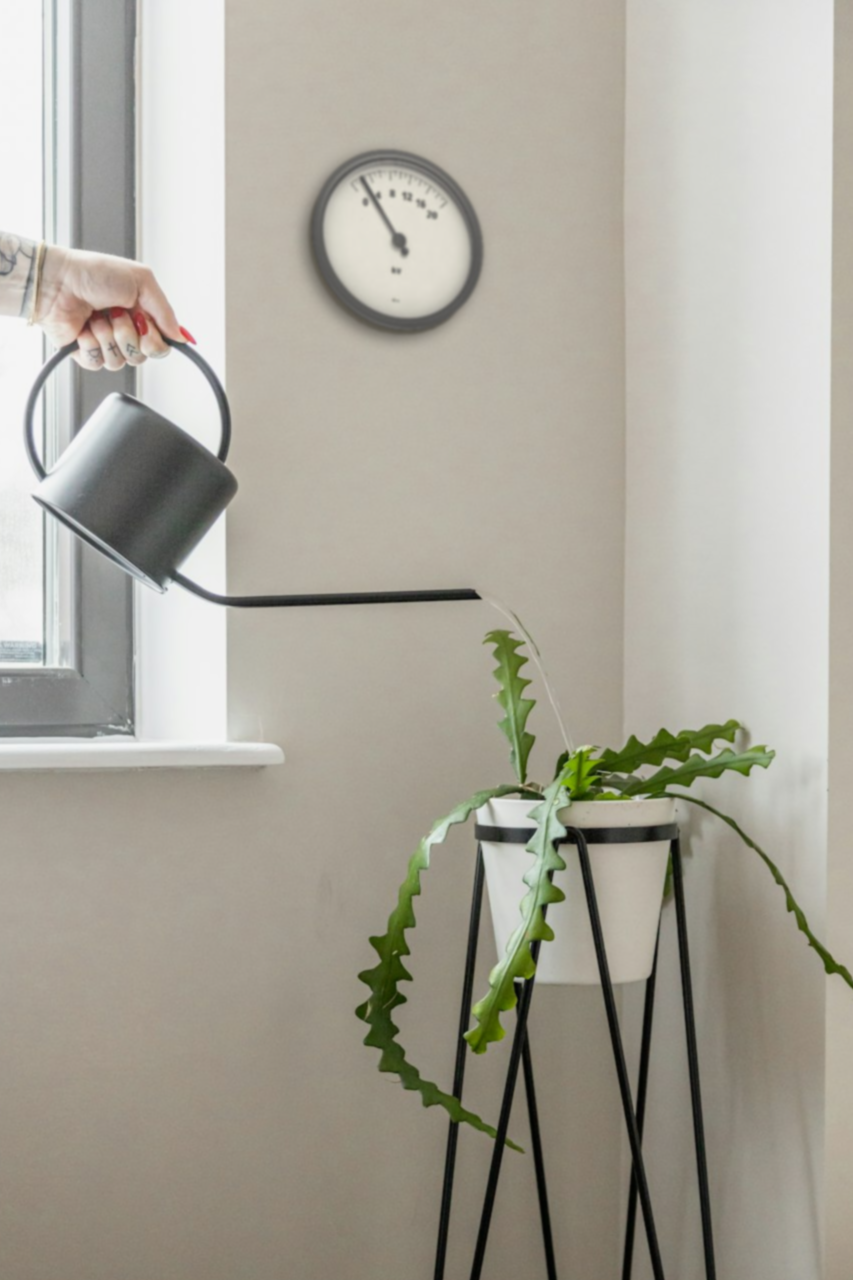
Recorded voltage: 2
